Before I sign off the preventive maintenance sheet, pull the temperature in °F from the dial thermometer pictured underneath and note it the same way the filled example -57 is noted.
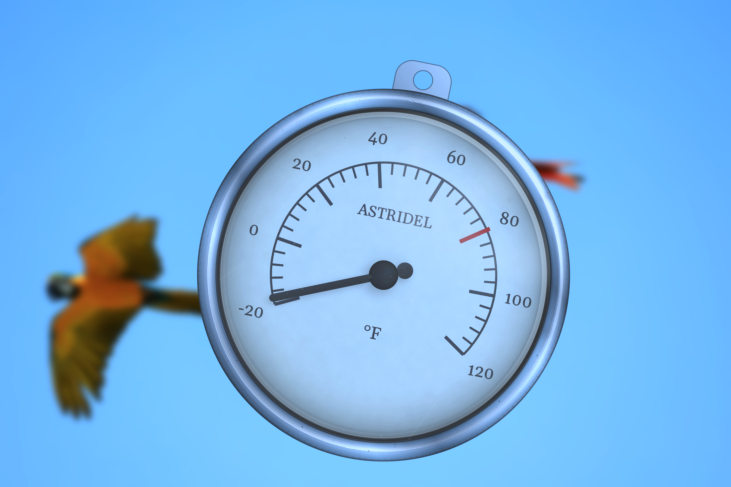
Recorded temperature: -18
